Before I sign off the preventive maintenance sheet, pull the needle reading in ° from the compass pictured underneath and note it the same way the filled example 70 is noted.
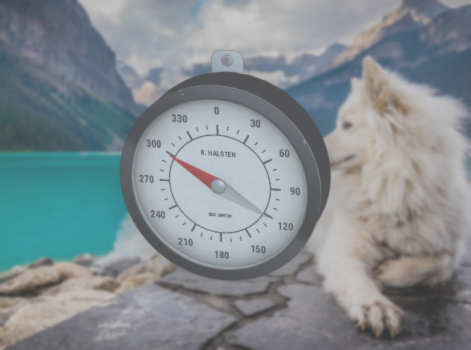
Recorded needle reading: 300
